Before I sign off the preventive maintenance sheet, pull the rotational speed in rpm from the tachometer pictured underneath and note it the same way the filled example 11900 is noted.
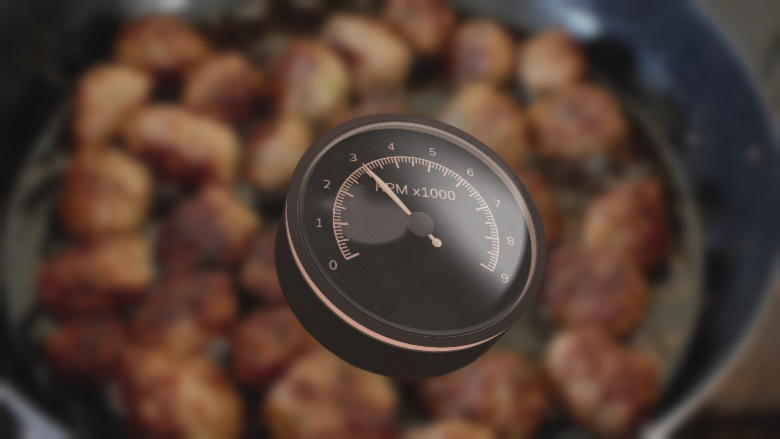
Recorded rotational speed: 3000
